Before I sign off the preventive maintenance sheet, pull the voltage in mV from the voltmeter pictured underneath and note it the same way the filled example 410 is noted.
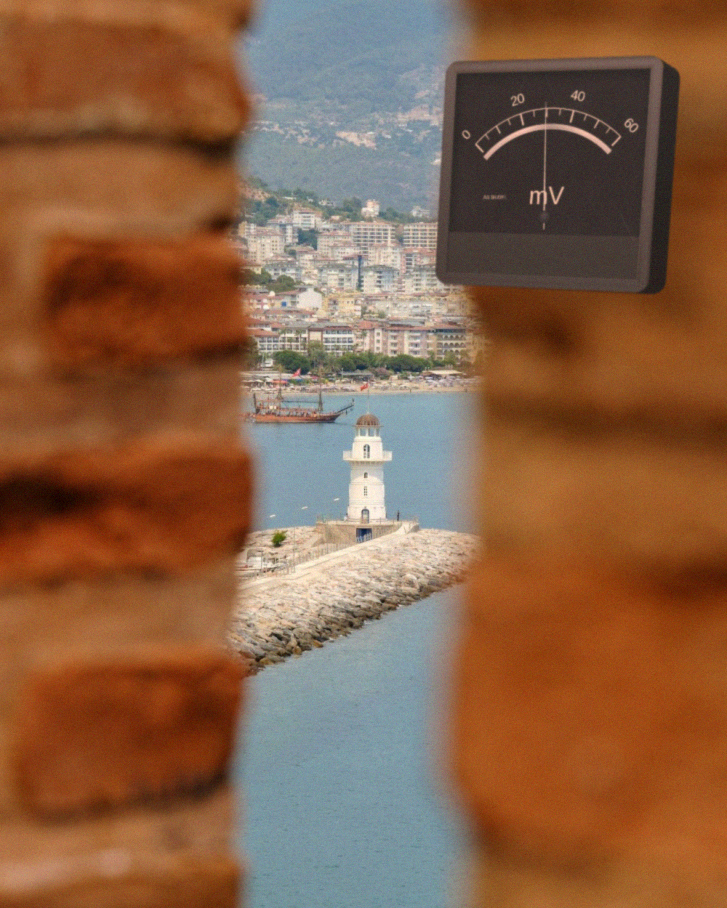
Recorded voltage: 30
